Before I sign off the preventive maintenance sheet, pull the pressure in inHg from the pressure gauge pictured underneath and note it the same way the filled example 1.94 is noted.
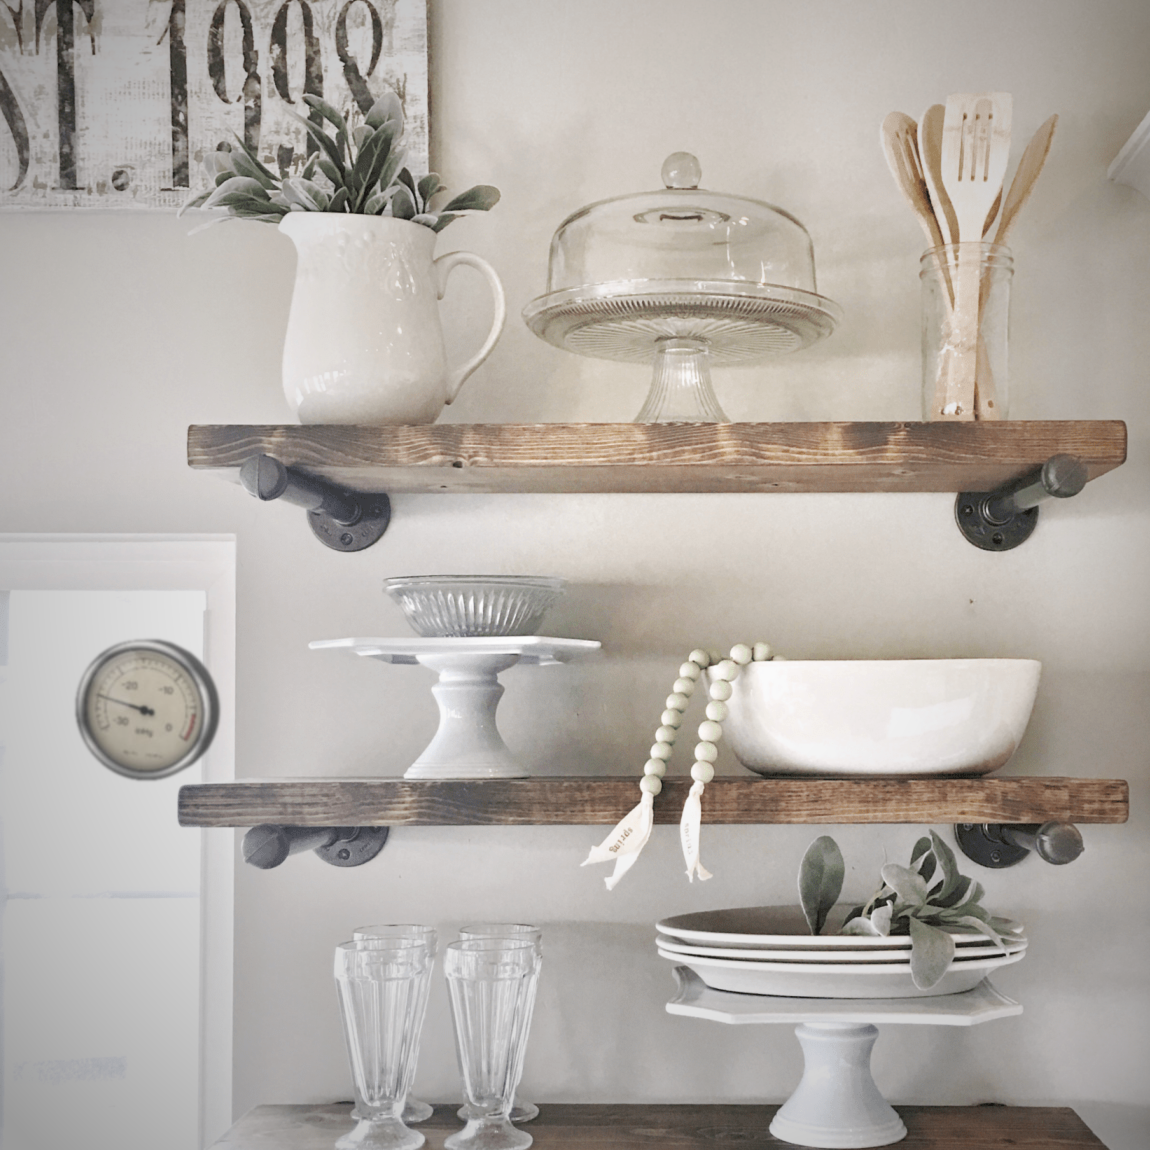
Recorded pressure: -25
